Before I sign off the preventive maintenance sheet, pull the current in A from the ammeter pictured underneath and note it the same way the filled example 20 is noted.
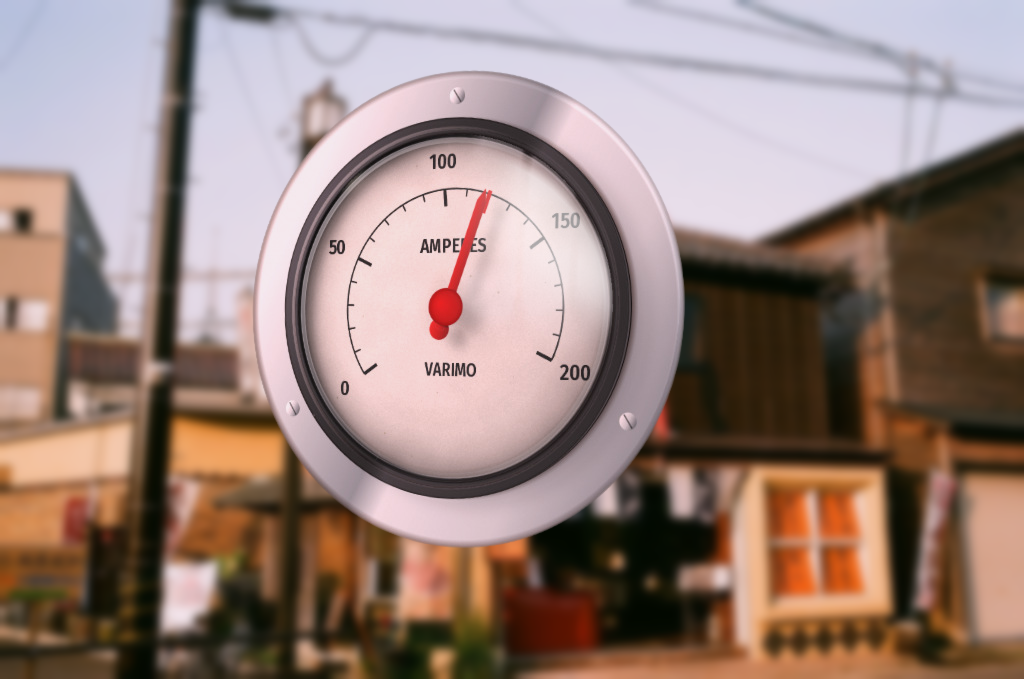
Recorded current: 120
